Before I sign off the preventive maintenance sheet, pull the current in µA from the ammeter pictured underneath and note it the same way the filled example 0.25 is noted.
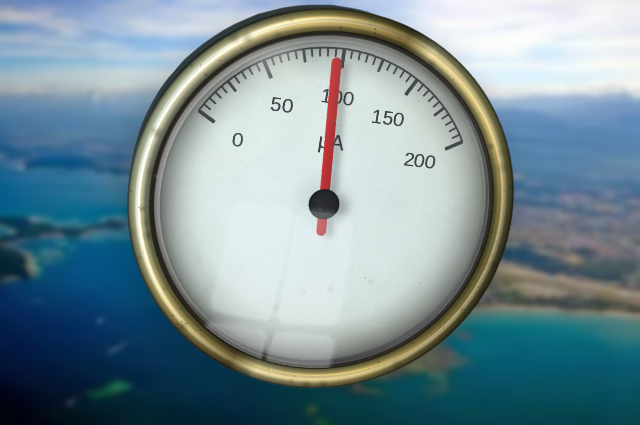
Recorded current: 95
